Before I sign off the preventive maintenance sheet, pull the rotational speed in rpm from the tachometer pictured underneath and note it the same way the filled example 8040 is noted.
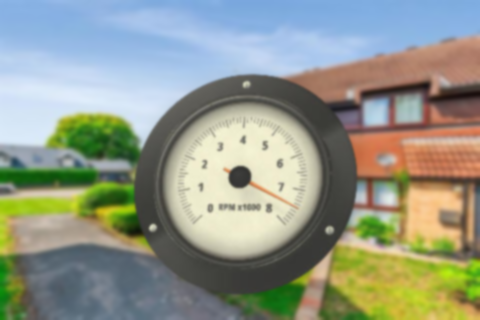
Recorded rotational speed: 7500
